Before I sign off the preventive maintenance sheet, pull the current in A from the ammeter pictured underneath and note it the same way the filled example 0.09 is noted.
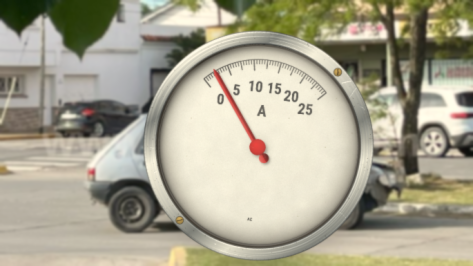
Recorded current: 2.5
